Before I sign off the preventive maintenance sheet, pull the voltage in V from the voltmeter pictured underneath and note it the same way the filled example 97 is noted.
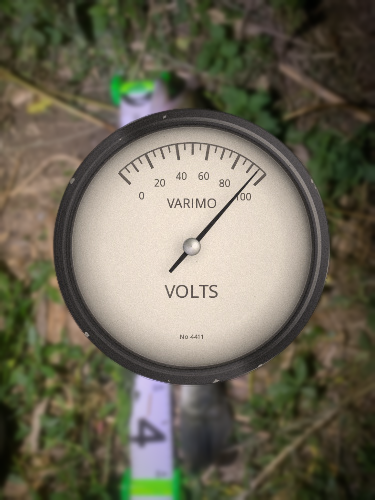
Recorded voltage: 95
